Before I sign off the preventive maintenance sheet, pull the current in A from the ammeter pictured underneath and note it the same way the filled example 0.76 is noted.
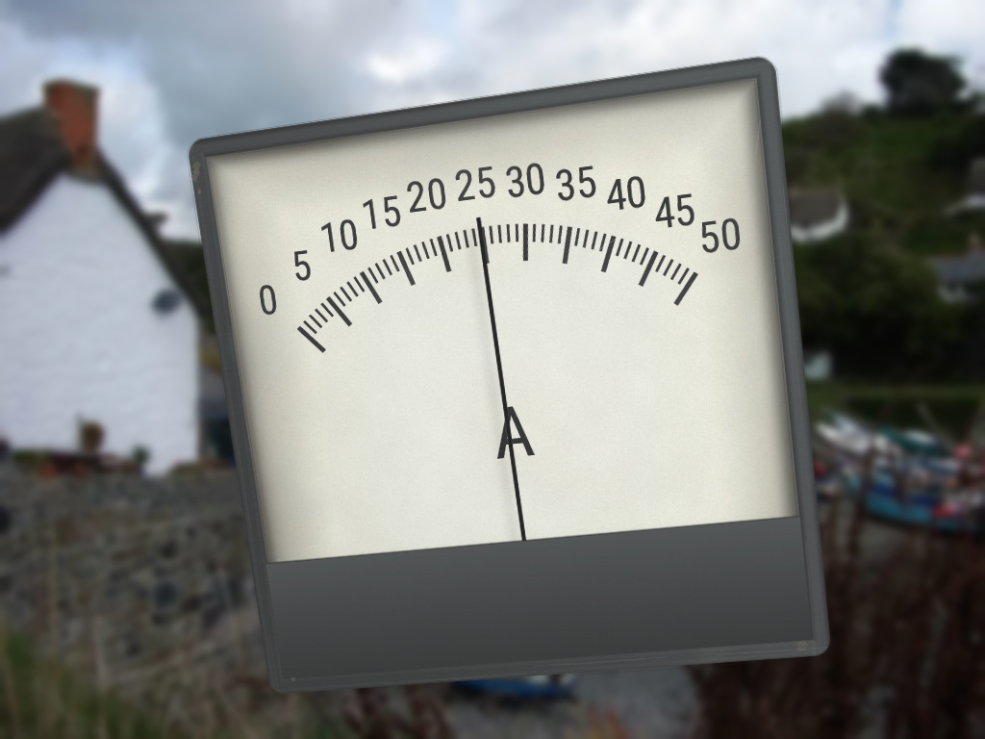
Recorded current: 25
